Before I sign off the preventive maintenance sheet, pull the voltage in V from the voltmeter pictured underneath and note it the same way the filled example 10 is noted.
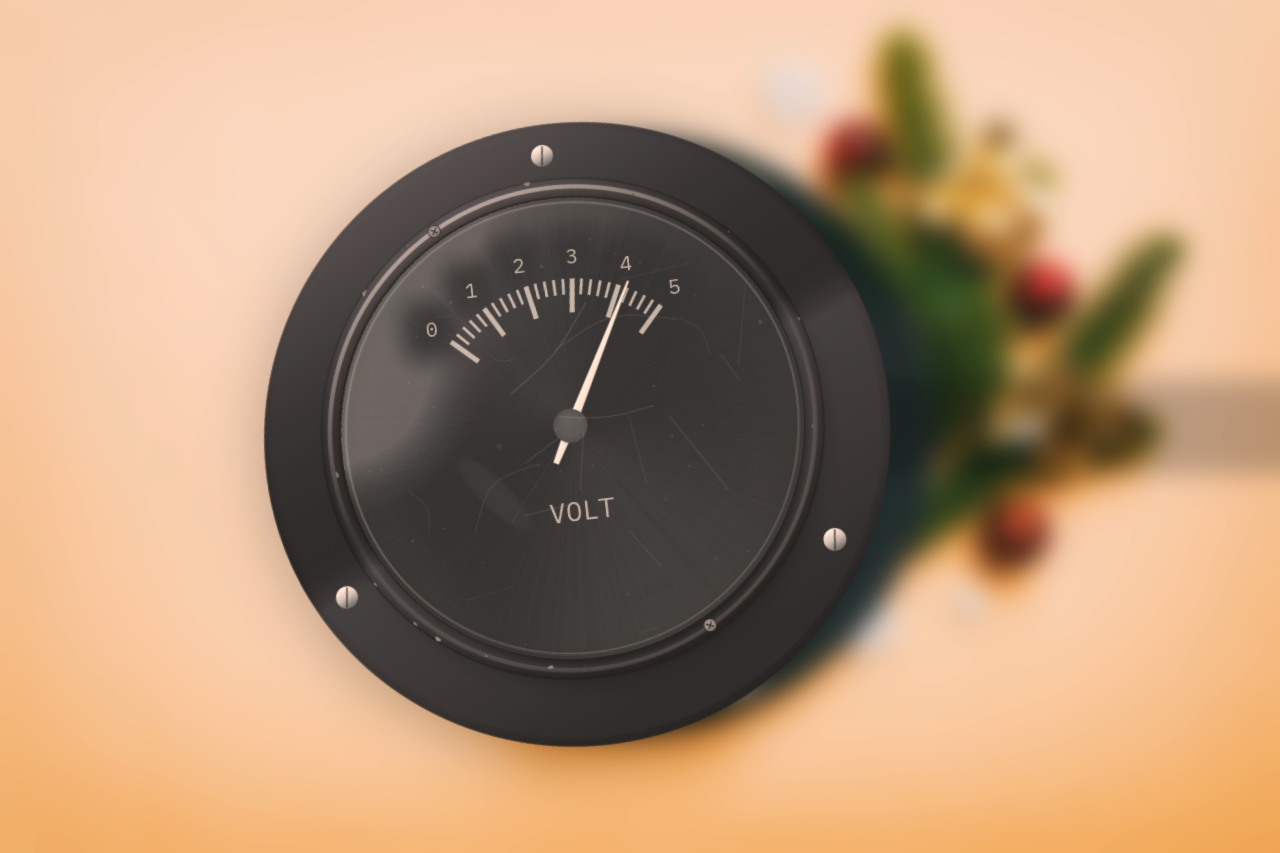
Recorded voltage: 4.2
